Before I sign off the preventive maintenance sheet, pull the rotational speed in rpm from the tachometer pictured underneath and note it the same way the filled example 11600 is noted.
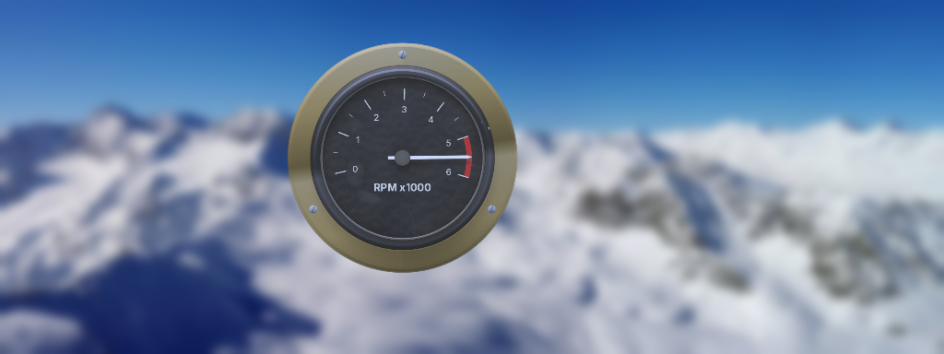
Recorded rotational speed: 5500
